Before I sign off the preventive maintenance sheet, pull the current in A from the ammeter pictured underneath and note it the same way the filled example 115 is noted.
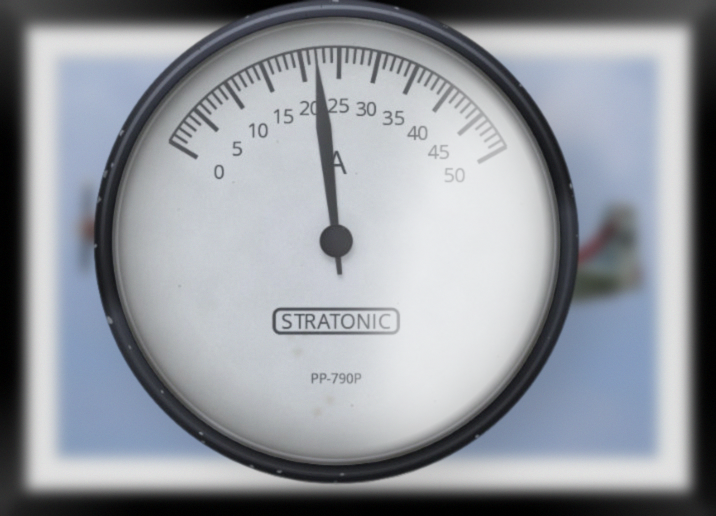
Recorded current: 22
